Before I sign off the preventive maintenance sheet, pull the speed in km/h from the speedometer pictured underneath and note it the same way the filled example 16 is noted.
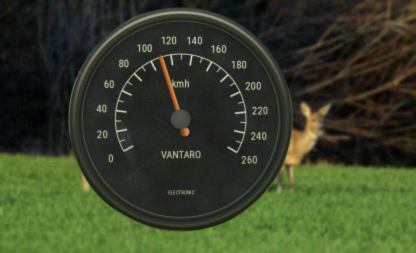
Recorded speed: 110
